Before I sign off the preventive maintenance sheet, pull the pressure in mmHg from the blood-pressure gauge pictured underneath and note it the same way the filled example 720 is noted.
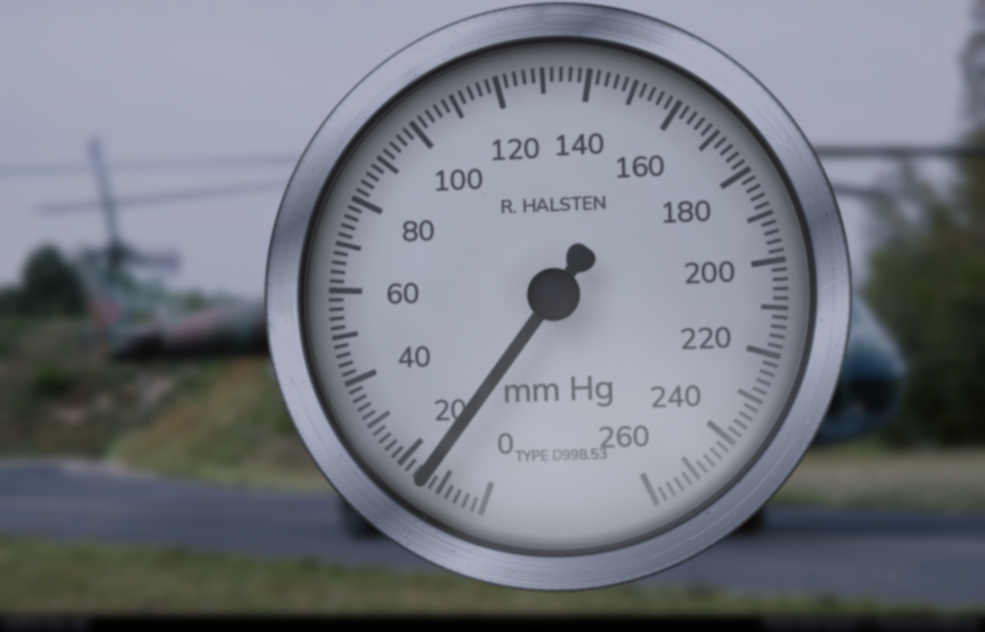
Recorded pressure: 14
